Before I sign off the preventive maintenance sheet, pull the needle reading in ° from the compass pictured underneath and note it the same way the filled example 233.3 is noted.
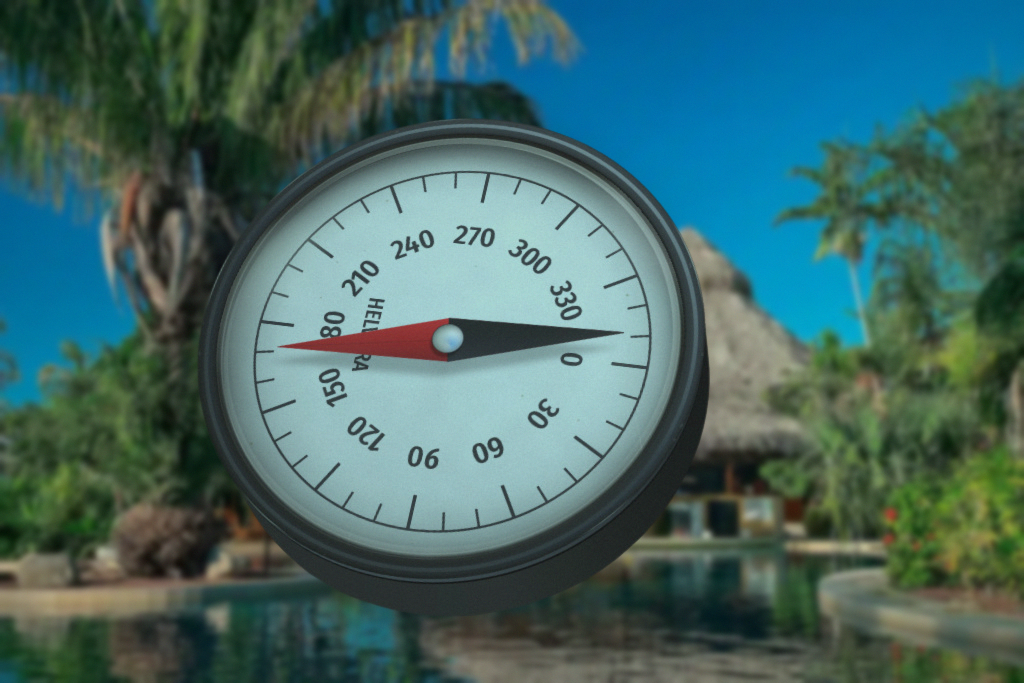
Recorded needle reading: 170
